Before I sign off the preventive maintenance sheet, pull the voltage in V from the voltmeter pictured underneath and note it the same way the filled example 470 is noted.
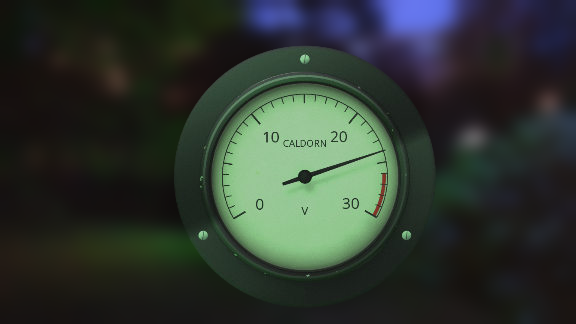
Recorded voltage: 24
